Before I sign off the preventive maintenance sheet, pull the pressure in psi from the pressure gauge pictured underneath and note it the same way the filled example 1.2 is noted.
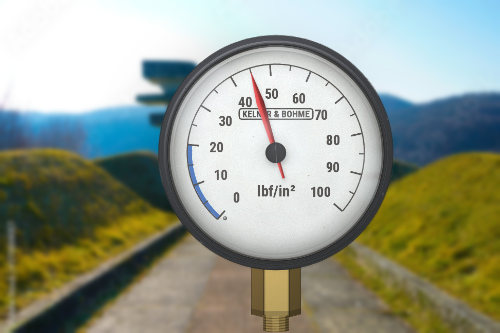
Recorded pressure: 45
